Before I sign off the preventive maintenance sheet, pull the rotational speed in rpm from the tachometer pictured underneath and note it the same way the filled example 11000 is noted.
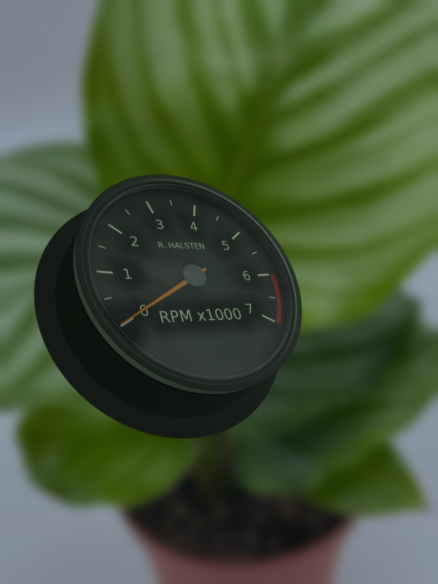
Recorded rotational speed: 0
